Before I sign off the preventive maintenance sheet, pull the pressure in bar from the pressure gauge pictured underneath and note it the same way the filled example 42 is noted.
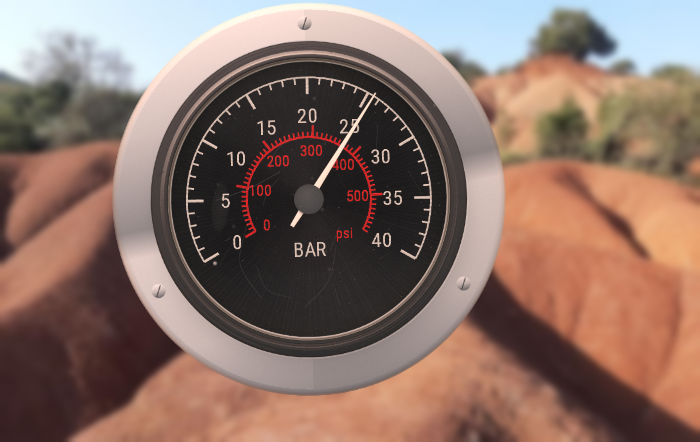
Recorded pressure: 25.5
